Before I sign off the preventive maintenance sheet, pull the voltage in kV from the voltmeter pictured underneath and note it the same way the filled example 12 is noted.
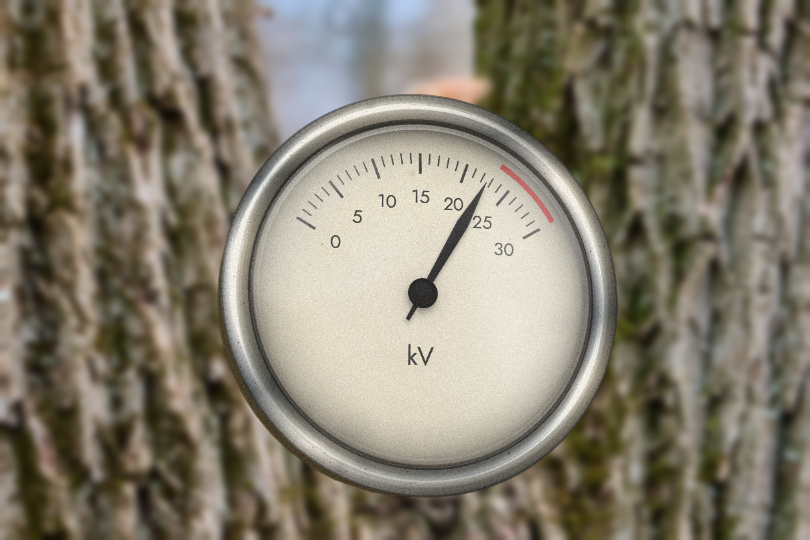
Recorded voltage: 22.5
